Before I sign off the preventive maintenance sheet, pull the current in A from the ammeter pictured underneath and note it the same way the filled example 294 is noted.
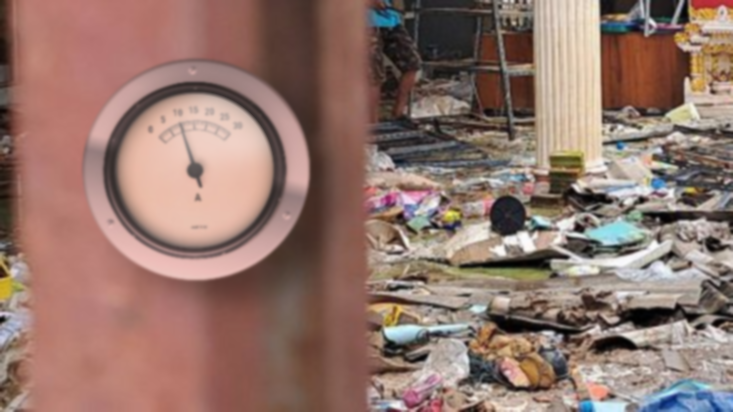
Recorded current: 10
